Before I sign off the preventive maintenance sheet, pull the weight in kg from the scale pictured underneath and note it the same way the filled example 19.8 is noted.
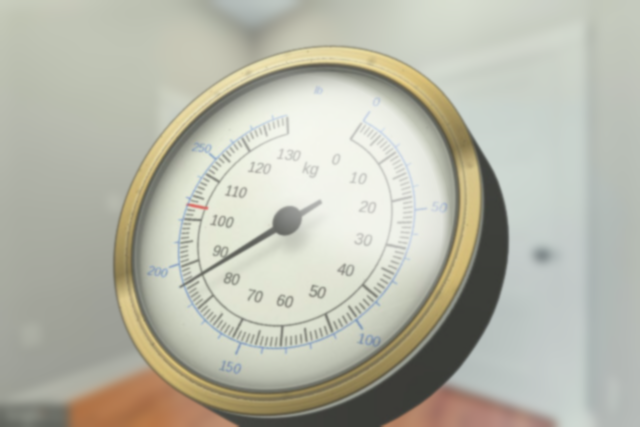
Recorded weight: 85
